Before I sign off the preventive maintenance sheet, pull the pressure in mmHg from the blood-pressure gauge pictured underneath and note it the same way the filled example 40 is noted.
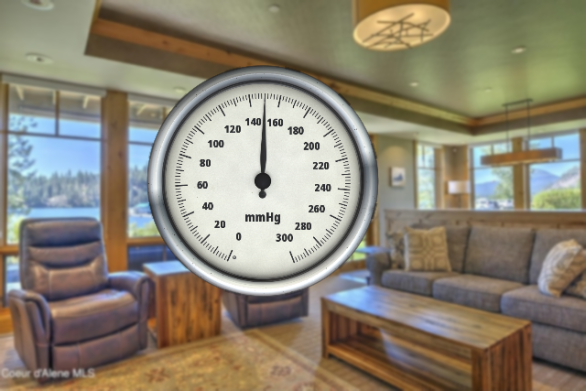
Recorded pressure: 150
